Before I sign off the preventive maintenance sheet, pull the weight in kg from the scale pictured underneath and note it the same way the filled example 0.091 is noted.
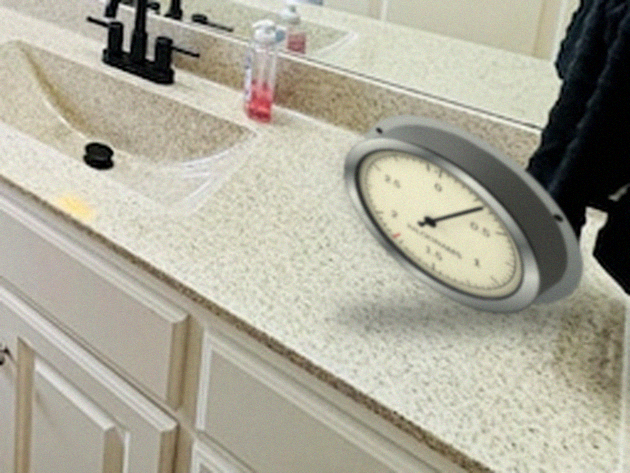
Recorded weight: 0.3
